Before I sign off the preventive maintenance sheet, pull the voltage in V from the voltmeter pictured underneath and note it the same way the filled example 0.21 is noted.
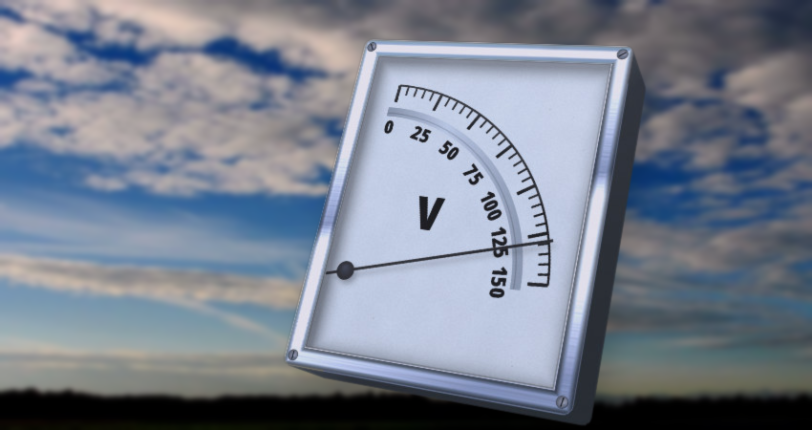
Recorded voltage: 130
